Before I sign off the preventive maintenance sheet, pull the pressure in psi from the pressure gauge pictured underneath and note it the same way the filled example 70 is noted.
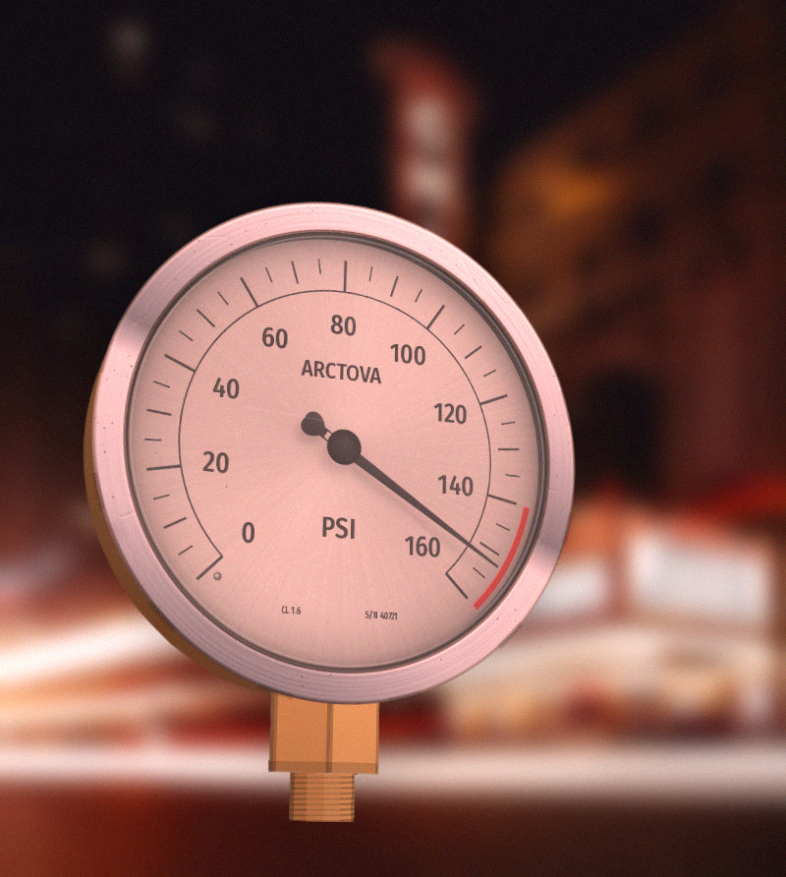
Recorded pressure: 152.5
